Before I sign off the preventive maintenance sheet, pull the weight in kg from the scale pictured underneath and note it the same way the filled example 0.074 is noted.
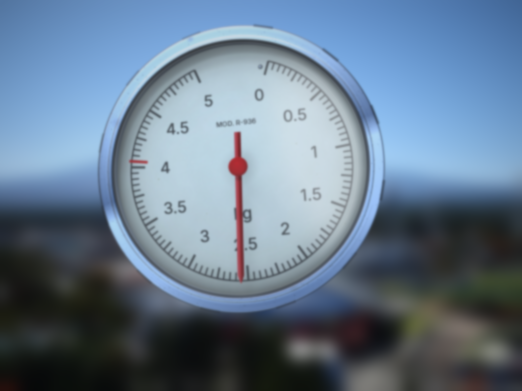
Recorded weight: 2.55
